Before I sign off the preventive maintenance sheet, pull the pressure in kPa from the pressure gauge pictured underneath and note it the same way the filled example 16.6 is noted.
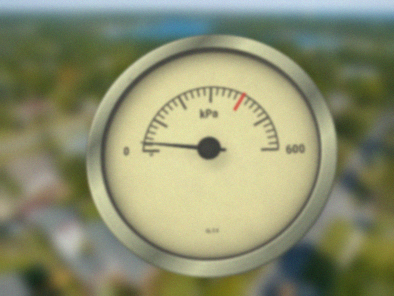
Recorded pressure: 20
